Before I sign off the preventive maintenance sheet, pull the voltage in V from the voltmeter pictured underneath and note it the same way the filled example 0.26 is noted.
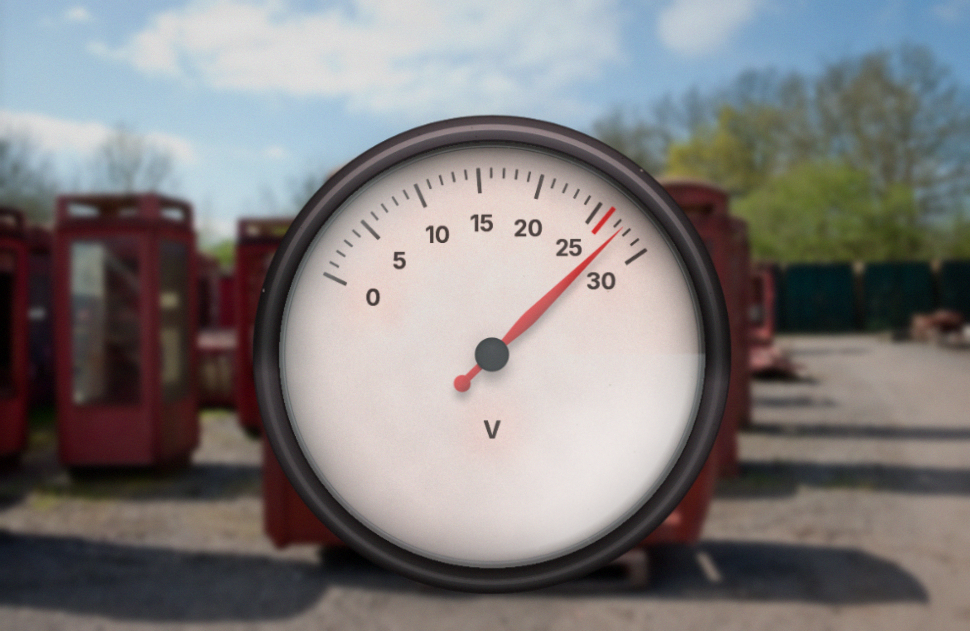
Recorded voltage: 27.5
